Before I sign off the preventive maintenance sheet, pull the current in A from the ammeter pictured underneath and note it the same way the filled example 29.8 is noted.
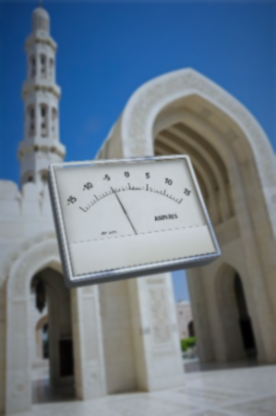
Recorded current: -5
